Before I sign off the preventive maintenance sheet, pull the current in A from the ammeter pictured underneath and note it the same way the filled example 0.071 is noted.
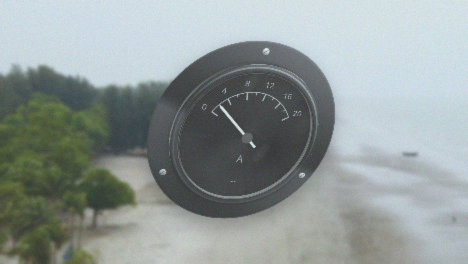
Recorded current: 2
